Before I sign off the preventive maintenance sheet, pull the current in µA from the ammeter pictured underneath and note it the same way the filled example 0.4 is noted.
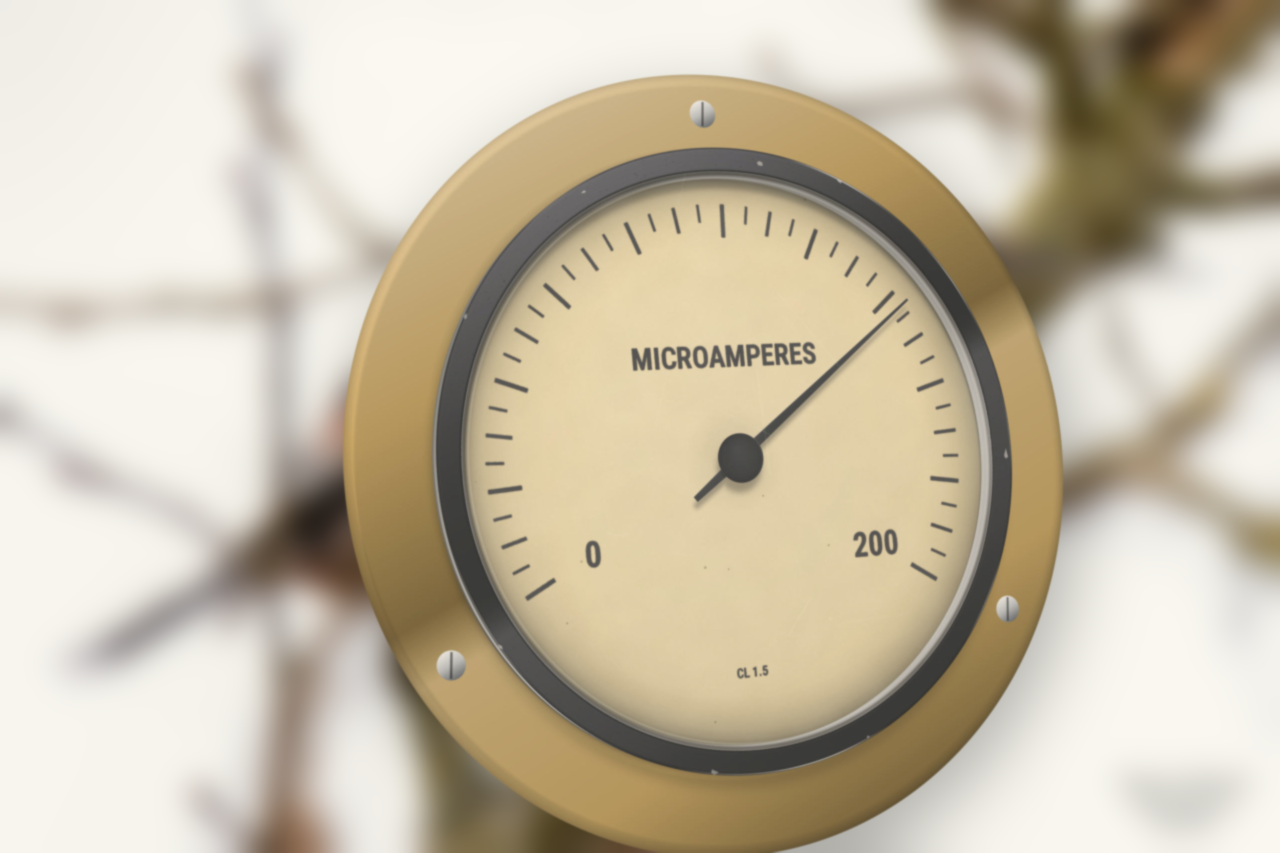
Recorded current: 142.5
